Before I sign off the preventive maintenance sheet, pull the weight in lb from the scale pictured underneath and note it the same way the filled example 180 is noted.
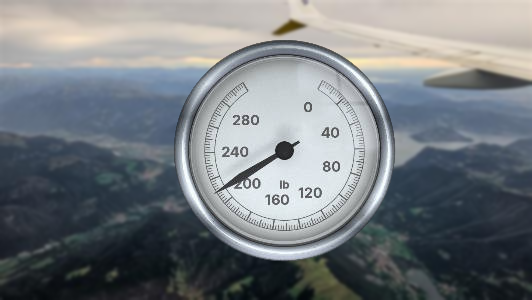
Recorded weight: 210
